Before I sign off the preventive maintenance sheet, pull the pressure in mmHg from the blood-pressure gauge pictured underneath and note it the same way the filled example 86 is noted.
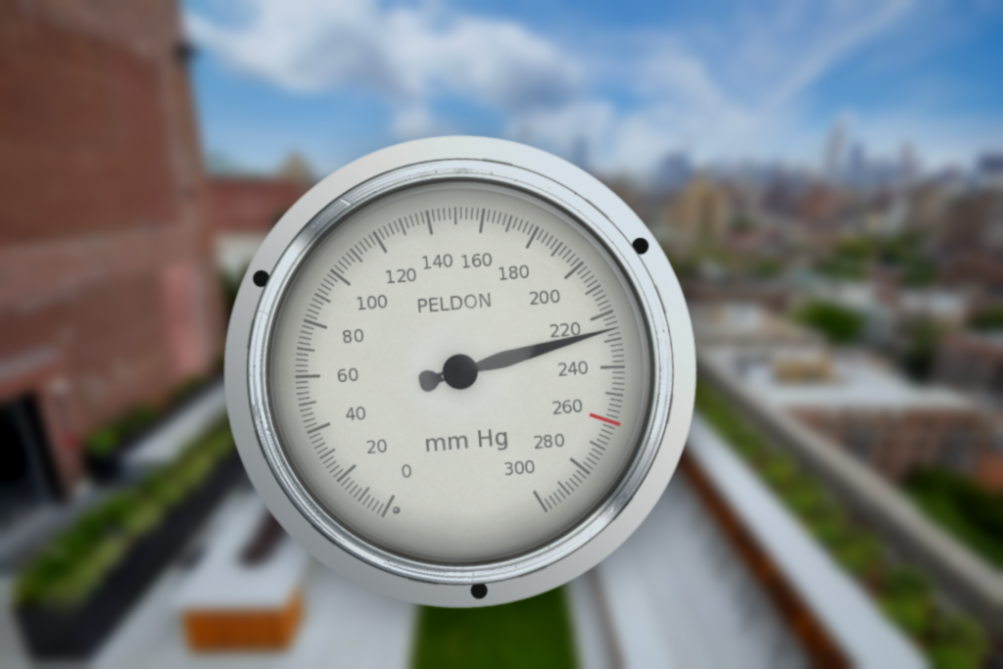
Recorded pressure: 226
